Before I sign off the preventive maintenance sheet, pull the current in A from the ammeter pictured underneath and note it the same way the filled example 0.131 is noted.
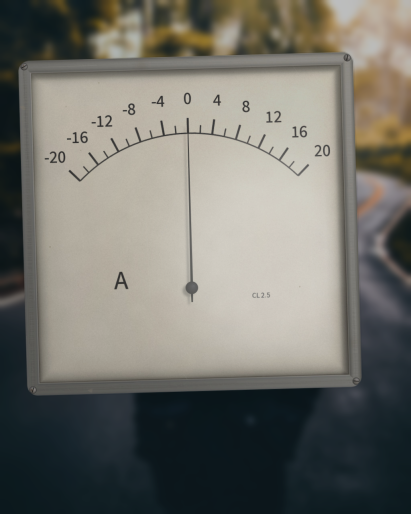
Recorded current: 0
